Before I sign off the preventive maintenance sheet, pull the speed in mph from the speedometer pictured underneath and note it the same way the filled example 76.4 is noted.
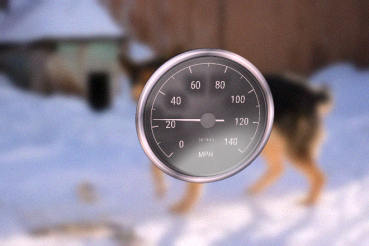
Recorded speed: 25
